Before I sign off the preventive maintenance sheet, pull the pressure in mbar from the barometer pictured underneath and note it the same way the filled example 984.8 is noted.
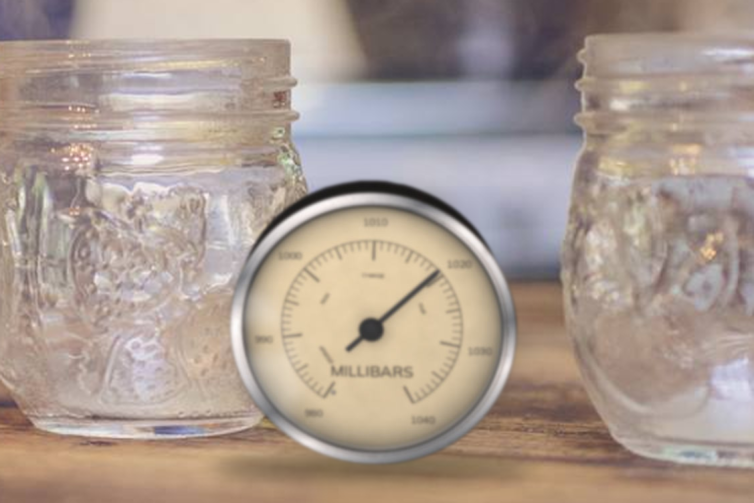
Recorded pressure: 1019
